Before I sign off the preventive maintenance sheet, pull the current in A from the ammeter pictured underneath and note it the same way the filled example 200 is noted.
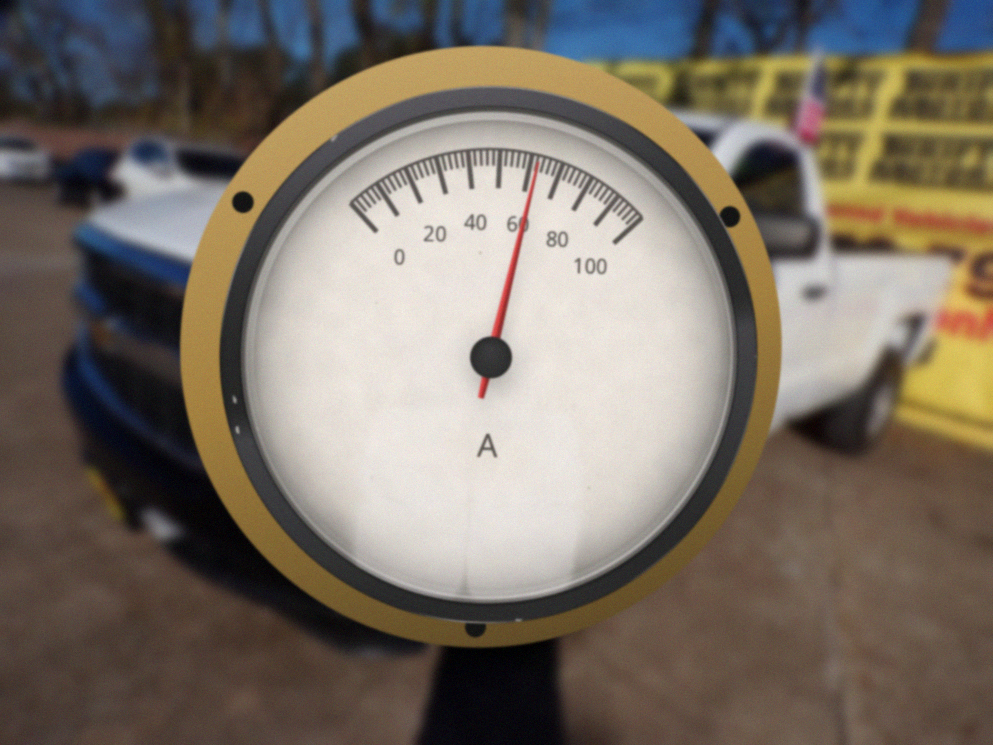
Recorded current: 62
